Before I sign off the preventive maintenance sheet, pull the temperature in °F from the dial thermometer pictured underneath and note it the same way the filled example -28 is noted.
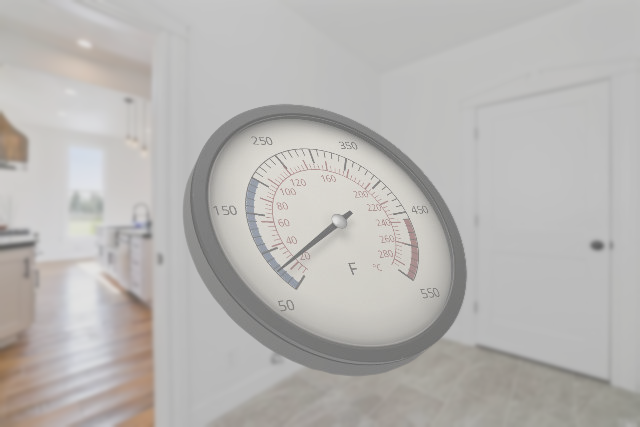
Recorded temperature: 75
